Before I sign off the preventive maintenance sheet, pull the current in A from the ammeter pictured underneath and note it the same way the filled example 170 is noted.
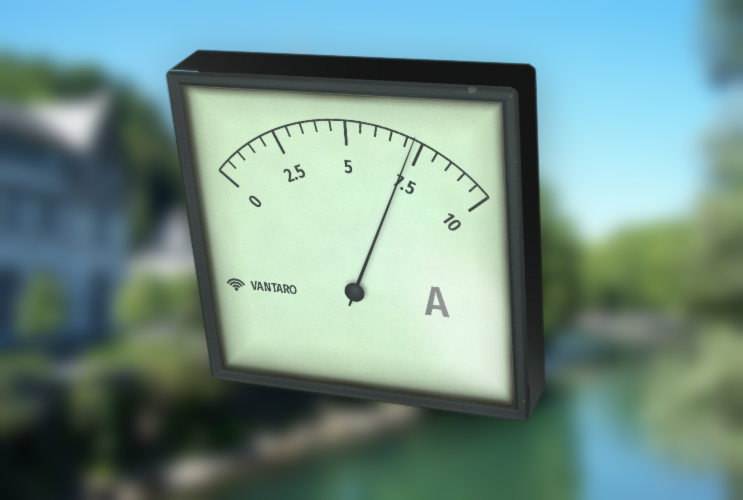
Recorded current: 7.25
